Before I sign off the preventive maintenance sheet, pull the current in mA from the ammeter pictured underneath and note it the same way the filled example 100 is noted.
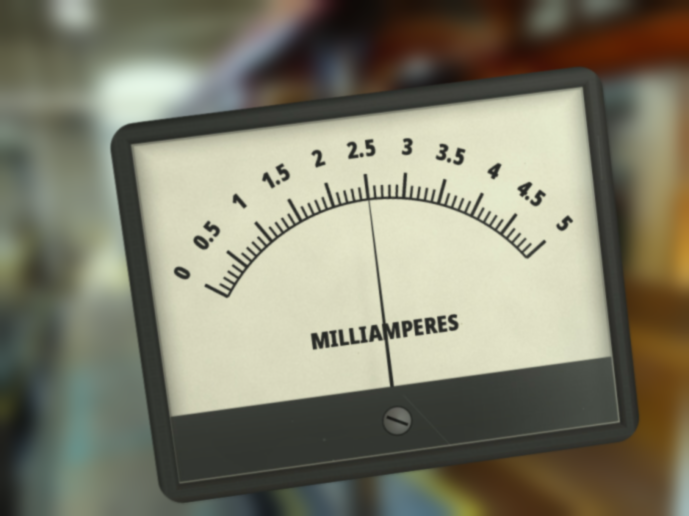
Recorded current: 2.5
